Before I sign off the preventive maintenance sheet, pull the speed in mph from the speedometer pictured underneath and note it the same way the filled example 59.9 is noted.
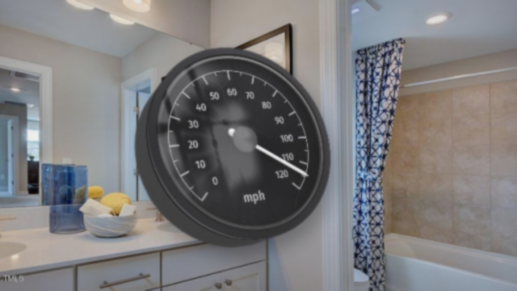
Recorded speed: 115
